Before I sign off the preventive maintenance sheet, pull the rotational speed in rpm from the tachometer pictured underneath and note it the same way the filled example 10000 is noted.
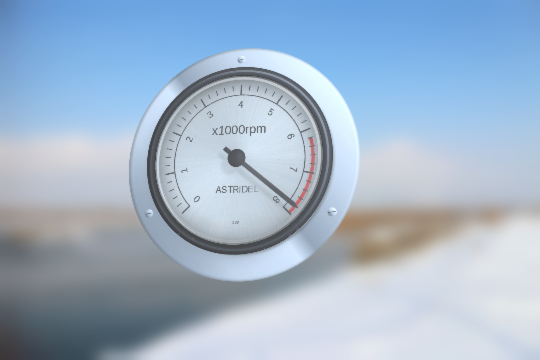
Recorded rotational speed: 7800
